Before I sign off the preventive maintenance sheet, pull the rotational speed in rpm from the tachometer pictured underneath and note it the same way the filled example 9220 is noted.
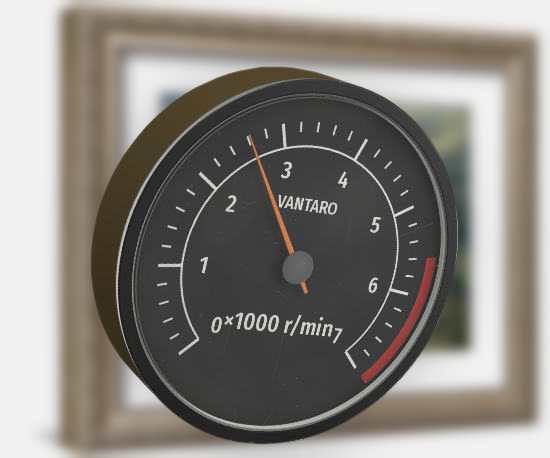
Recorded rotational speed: 2600
